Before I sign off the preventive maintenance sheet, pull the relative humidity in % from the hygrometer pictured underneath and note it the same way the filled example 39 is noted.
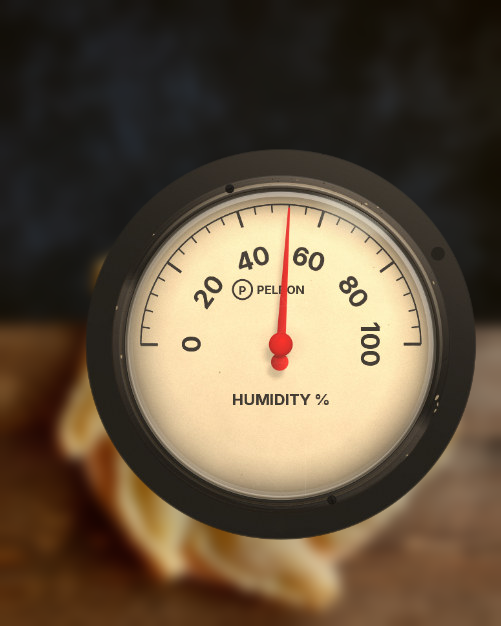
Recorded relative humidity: 52
